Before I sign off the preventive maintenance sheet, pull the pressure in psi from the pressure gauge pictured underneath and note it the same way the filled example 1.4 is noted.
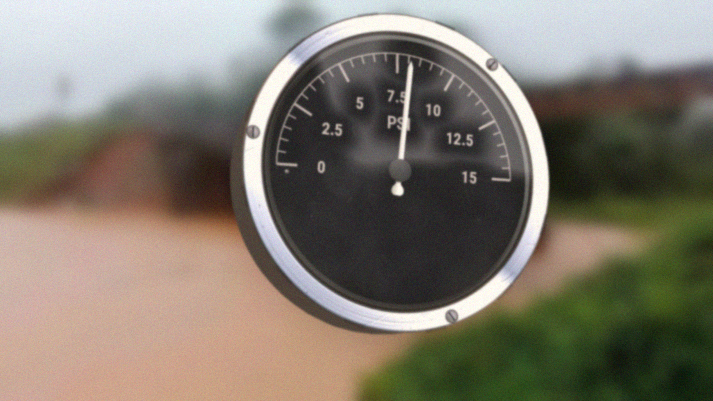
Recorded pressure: 8
